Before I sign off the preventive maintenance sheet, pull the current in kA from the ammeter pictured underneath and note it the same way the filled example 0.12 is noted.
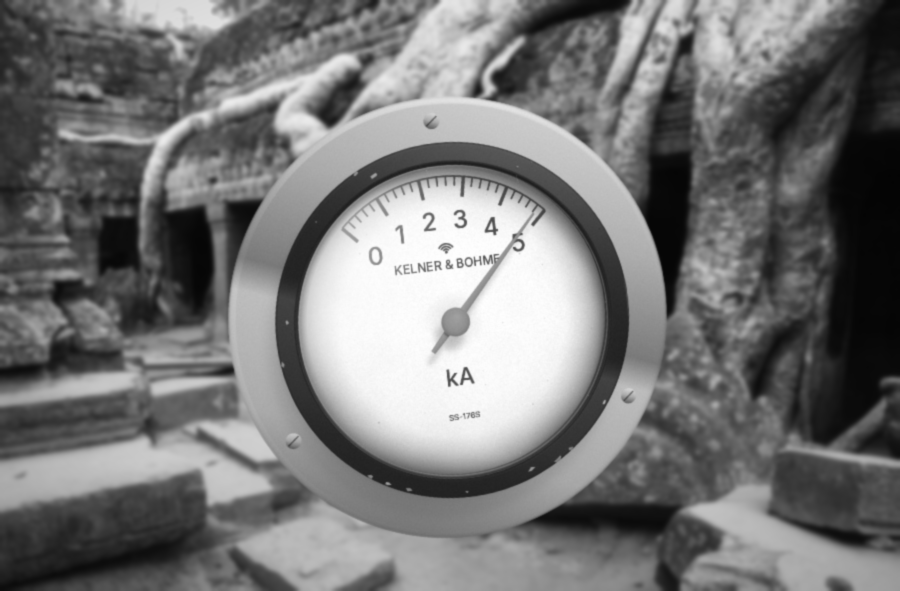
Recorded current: 4.8
